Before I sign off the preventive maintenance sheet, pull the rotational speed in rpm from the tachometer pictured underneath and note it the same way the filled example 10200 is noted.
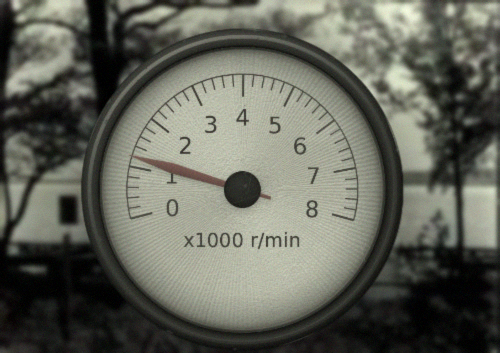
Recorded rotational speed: 1200
